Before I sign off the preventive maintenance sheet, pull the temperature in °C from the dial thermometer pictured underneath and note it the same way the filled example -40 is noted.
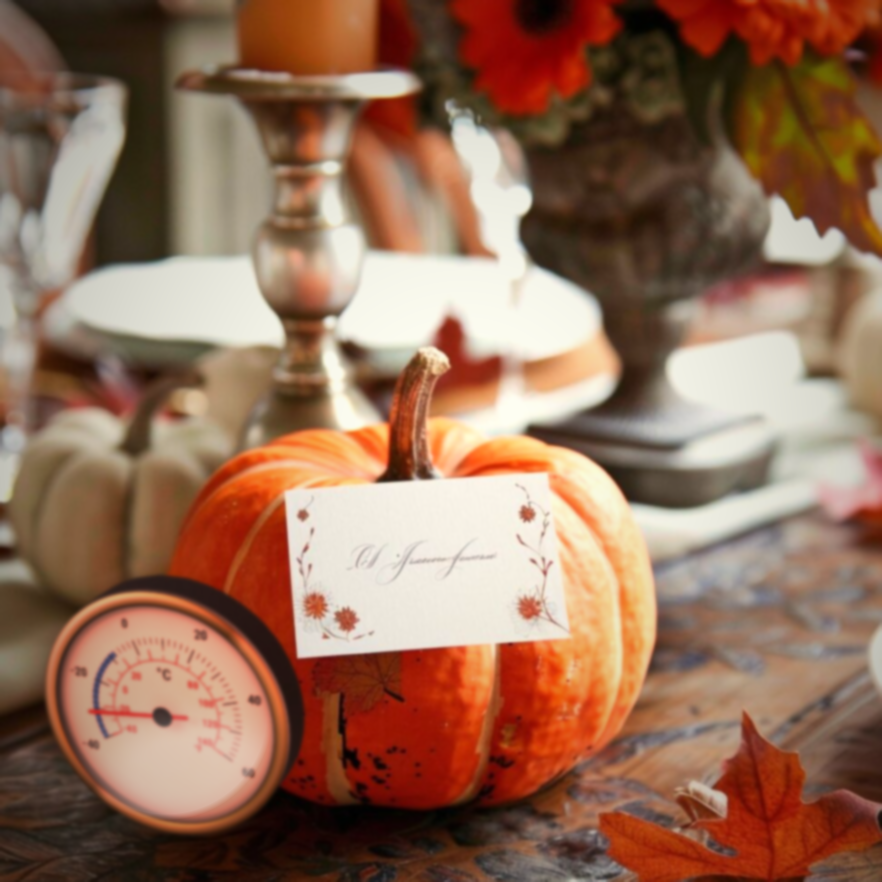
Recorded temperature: -30
